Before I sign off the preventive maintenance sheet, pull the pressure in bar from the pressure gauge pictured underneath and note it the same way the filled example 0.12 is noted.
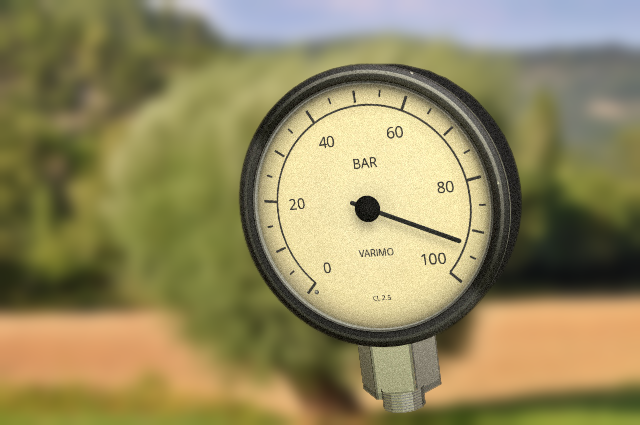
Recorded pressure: 92.5
